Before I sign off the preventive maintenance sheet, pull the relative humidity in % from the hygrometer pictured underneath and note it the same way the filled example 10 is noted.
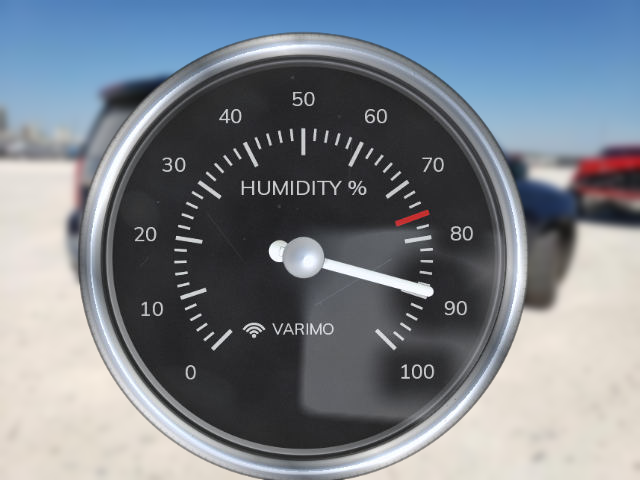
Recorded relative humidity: 89
